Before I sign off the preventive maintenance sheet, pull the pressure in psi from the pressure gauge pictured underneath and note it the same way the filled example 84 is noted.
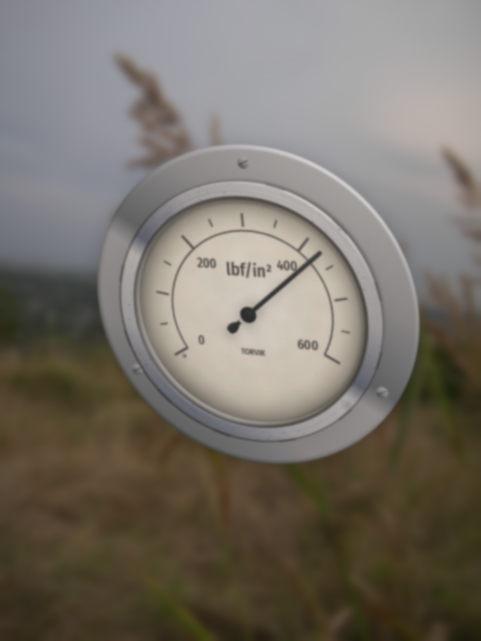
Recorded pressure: 425
